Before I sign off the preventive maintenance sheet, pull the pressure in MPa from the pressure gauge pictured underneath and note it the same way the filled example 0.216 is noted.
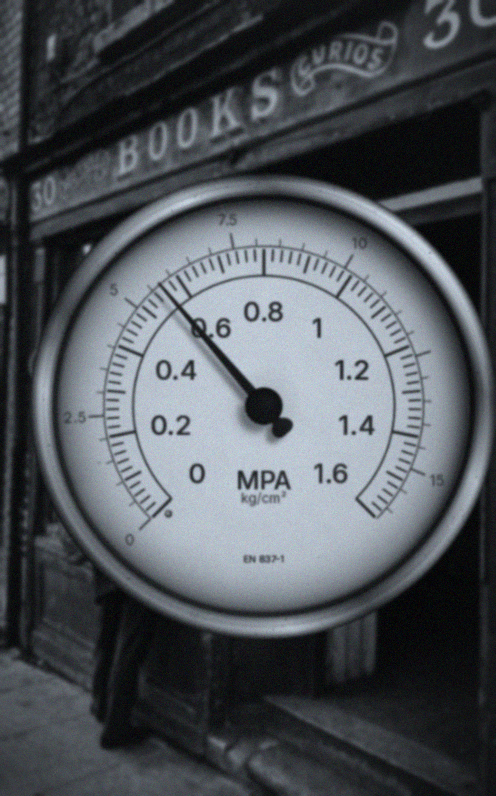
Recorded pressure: 0.56
